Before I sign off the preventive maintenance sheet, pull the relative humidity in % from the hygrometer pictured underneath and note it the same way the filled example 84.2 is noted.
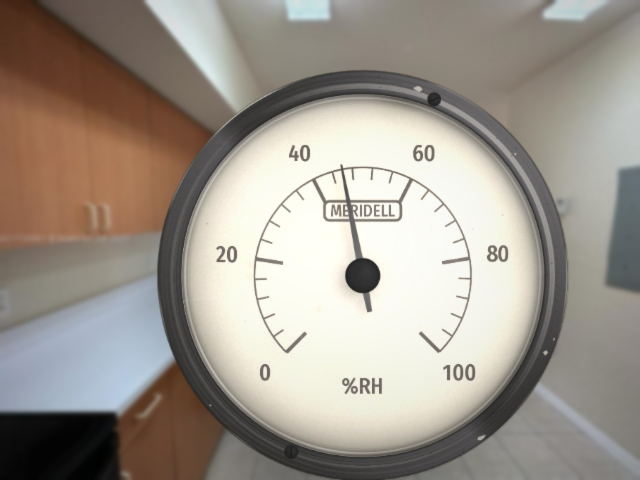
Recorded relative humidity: 46
